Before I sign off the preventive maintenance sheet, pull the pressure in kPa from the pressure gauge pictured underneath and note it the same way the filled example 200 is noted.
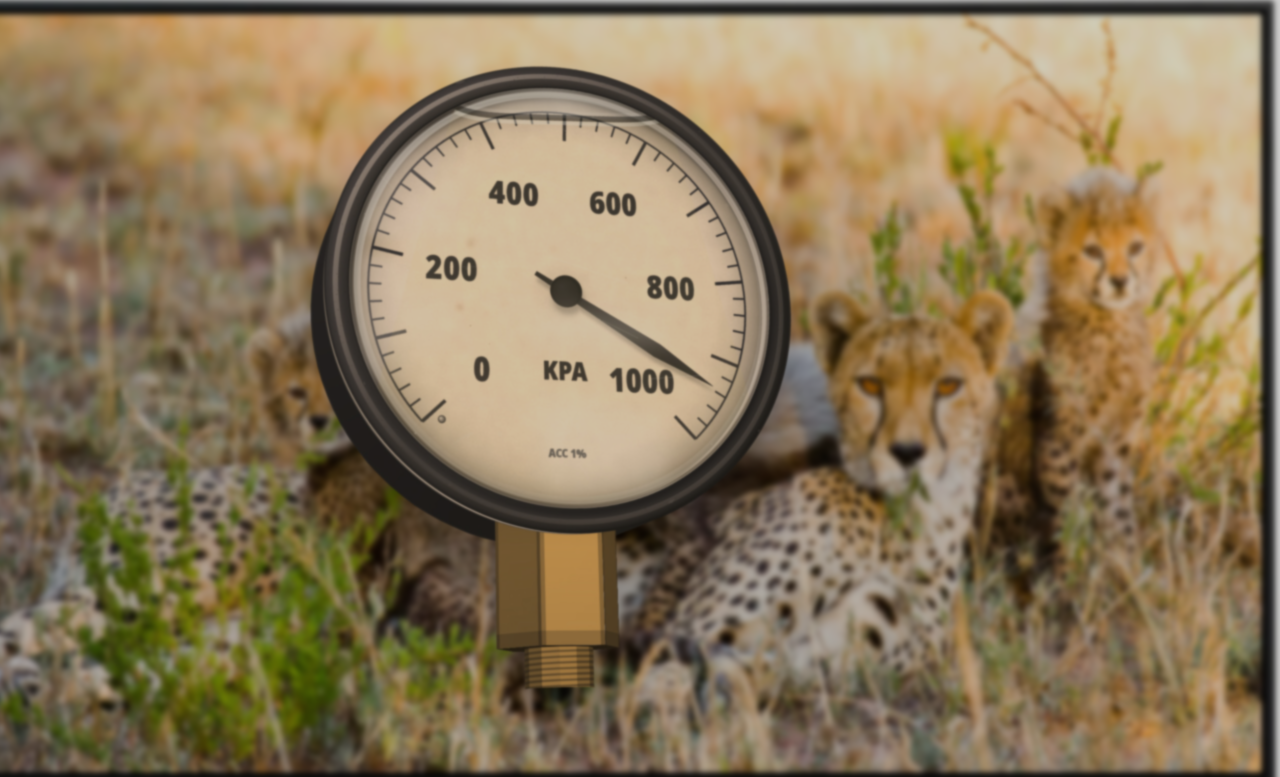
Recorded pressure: 940
